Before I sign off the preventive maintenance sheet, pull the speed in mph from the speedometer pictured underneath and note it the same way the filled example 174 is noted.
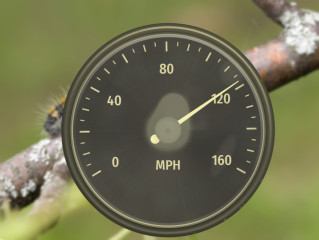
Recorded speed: 117.5
